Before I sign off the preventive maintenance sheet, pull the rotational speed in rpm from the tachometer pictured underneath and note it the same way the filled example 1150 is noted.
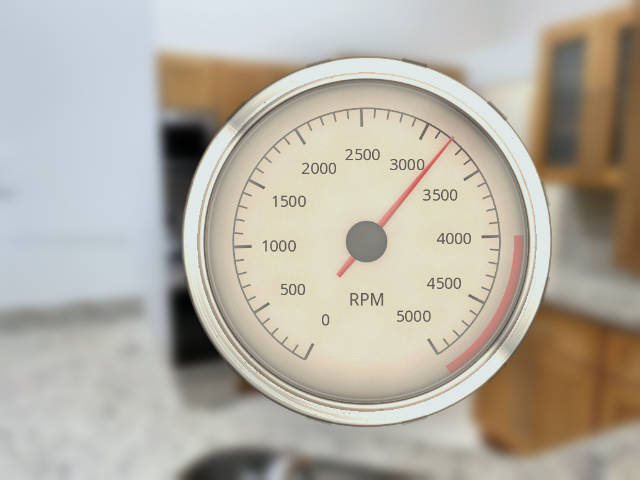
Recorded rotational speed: 3200
